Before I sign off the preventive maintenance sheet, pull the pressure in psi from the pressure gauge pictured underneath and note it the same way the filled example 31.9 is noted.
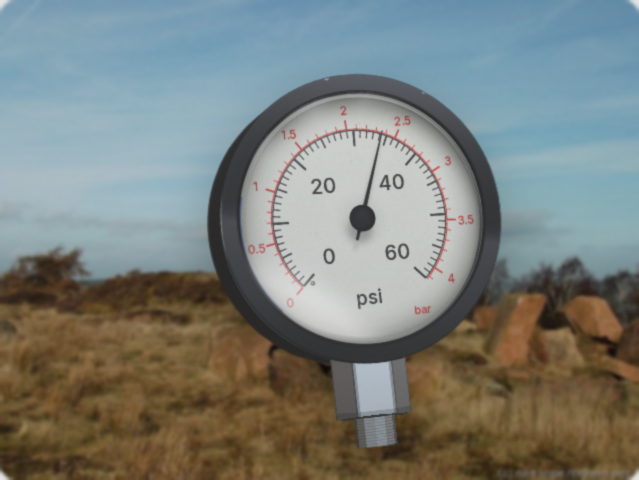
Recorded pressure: 34
